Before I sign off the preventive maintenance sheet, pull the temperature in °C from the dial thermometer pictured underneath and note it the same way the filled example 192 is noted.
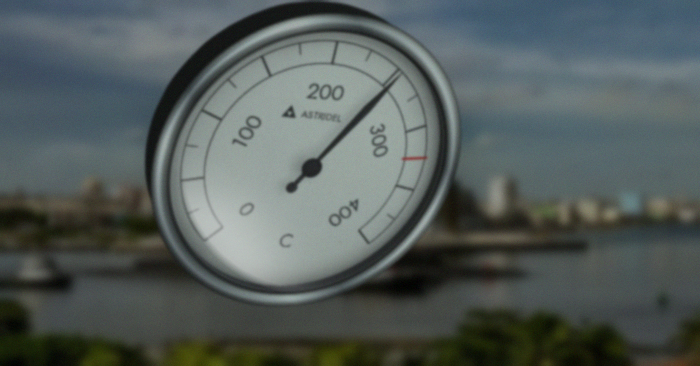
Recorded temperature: 250
